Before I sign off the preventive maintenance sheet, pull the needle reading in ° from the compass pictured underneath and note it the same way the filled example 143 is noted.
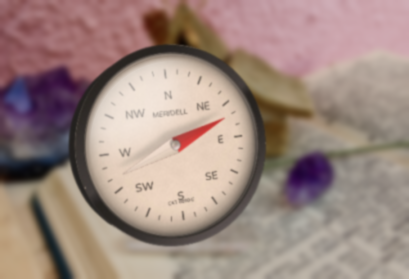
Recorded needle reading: 70
